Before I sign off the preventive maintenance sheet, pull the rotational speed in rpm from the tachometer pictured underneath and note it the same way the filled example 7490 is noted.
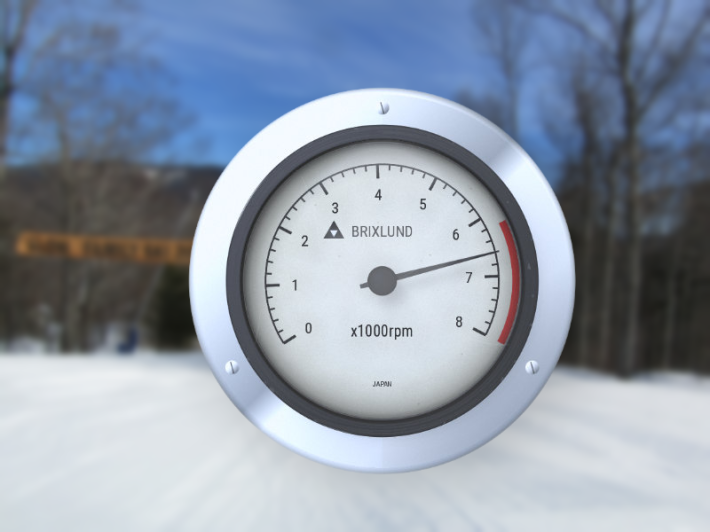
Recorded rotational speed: 6600
